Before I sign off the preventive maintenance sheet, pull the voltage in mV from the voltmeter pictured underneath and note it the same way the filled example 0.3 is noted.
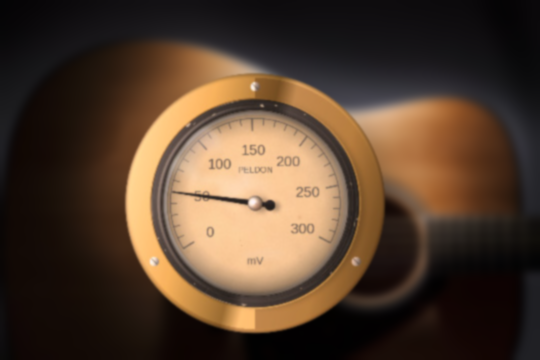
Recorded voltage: 50
